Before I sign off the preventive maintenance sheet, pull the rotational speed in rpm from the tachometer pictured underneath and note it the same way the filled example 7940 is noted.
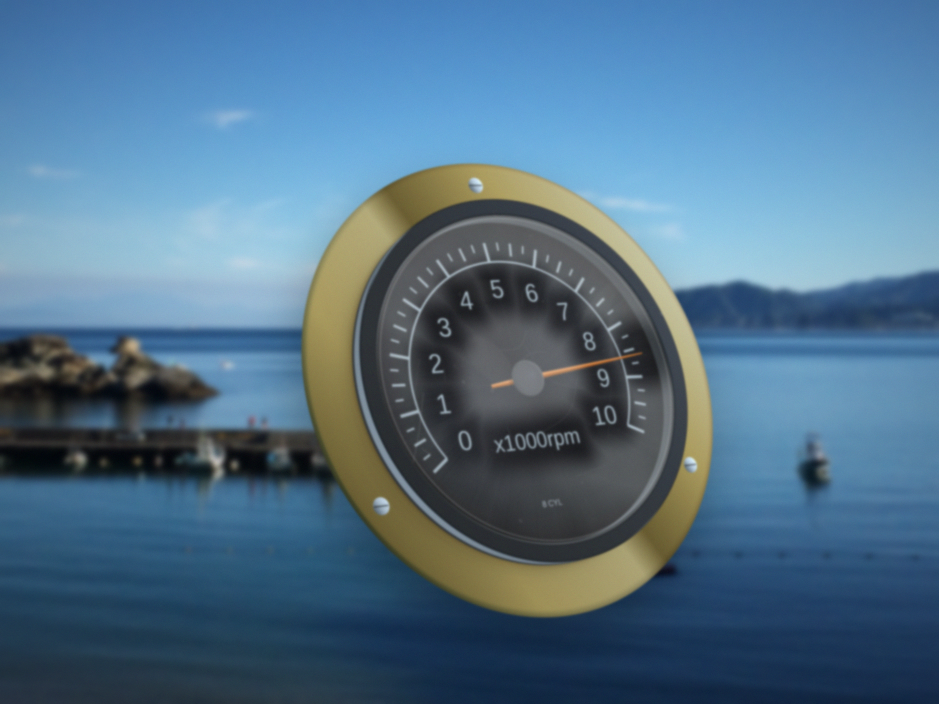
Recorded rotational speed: 8625
